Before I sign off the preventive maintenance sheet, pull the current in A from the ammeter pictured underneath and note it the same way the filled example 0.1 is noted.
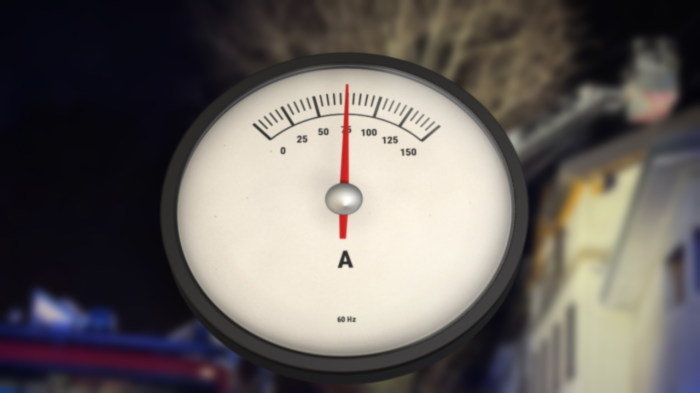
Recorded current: 75
